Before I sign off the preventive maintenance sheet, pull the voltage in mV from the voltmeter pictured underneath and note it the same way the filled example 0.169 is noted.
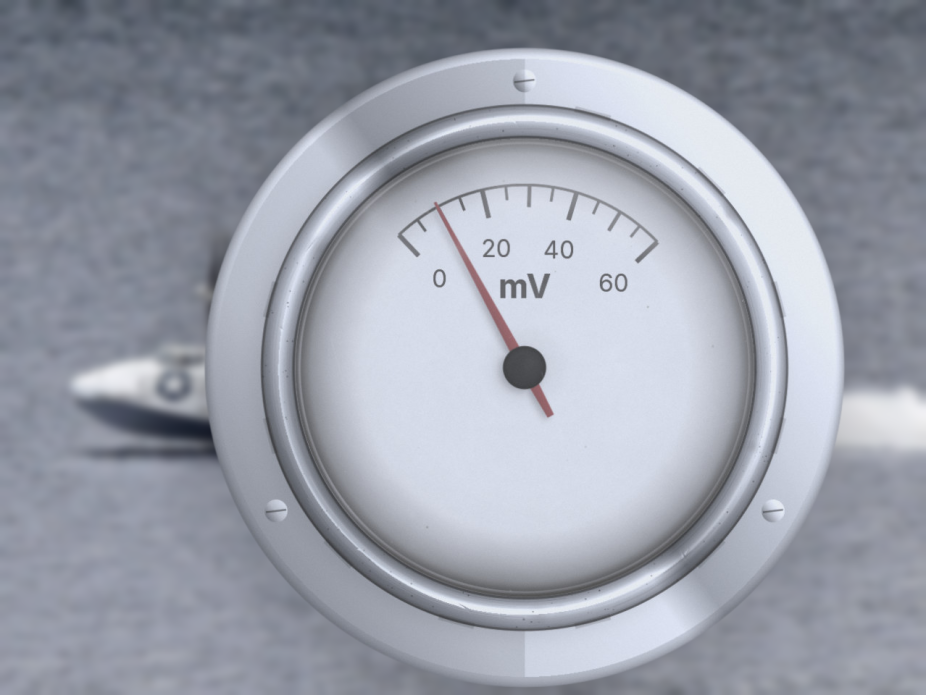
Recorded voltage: 10
